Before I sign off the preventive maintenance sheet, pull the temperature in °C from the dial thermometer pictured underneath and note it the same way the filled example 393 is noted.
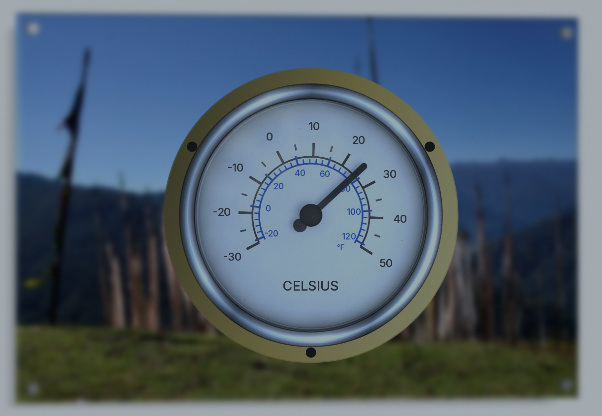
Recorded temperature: 25
